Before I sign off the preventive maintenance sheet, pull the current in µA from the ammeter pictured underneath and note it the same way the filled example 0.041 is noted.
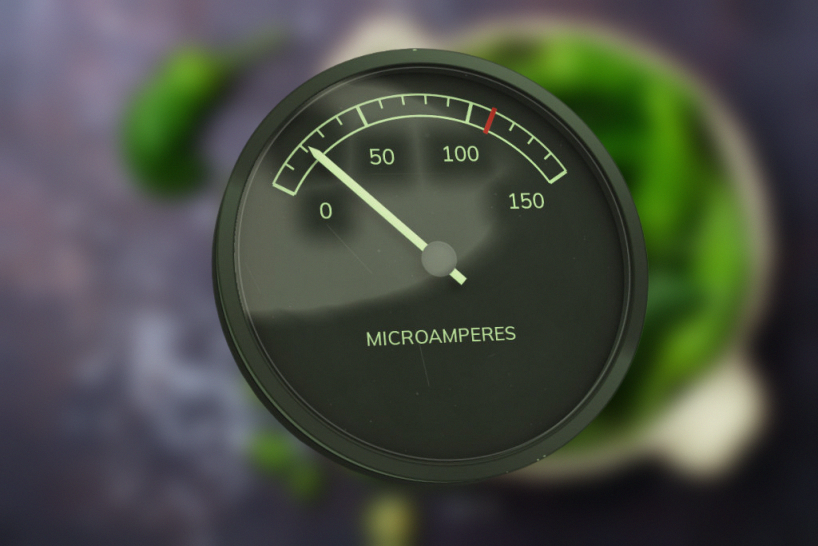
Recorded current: 20
